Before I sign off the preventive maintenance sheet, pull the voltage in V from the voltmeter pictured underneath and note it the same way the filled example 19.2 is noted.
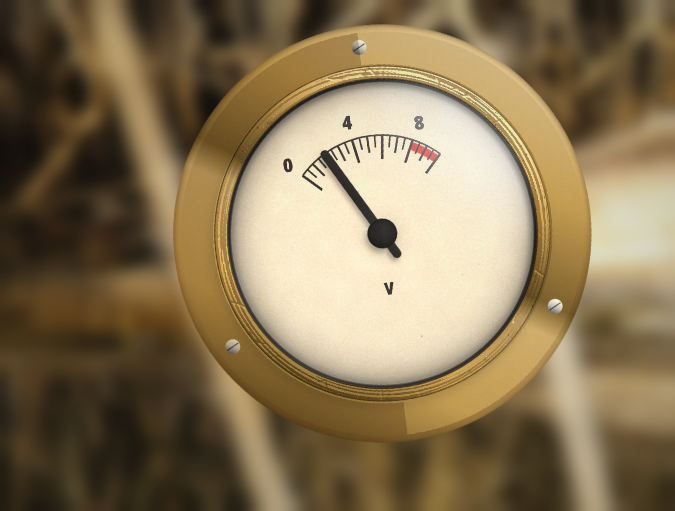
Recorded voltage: 2
